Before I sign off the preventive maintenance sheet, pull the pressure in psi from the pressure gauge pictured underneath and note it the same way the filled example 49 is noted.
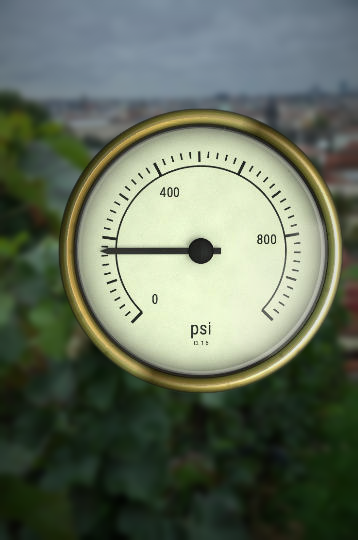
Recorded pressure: 170
